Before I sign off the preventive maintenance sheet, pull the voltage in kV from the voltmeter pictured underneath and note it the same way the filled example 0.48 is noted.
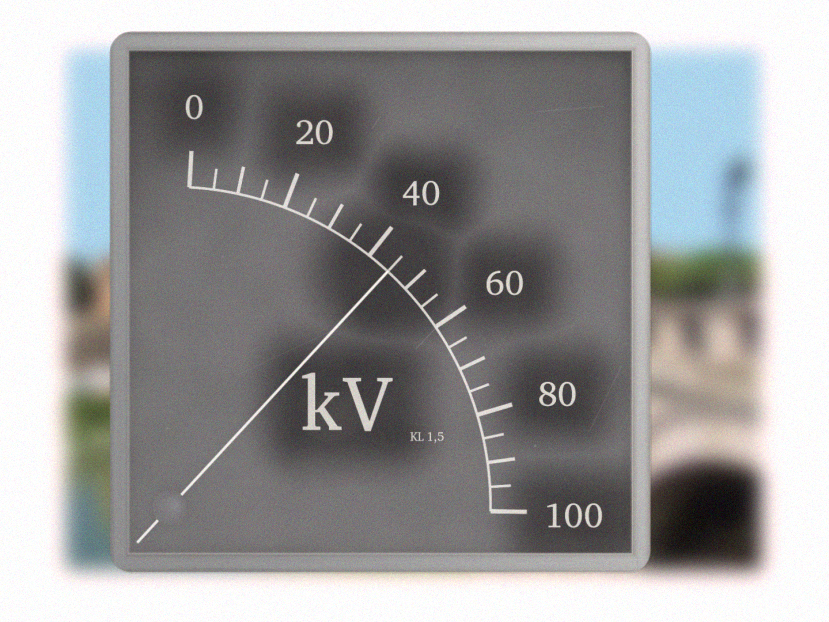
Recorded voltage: 45
